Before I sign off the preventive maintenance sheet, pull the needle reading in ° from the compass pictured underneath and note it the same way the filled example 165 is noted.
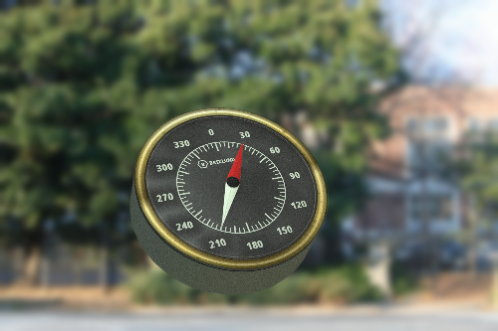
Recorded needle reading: 30
